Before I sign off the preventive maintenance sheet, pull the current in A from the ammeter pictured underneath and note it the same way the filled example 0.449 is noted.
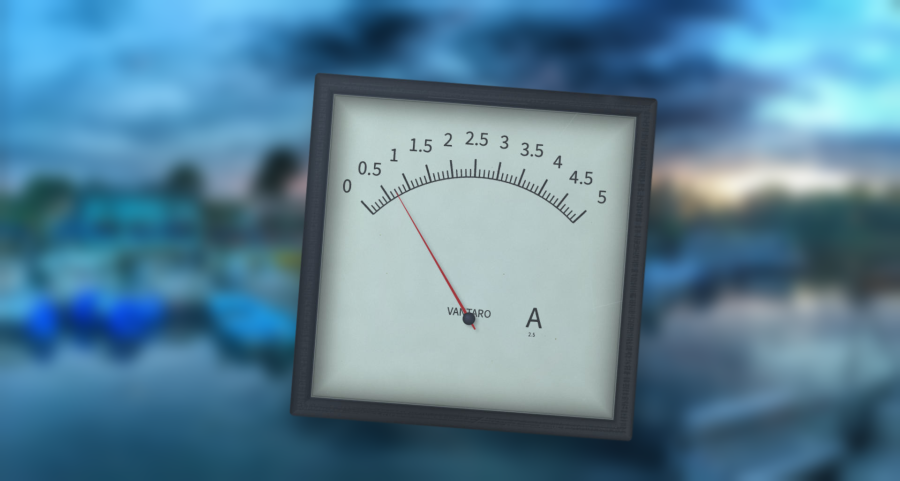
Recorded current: 0.7
